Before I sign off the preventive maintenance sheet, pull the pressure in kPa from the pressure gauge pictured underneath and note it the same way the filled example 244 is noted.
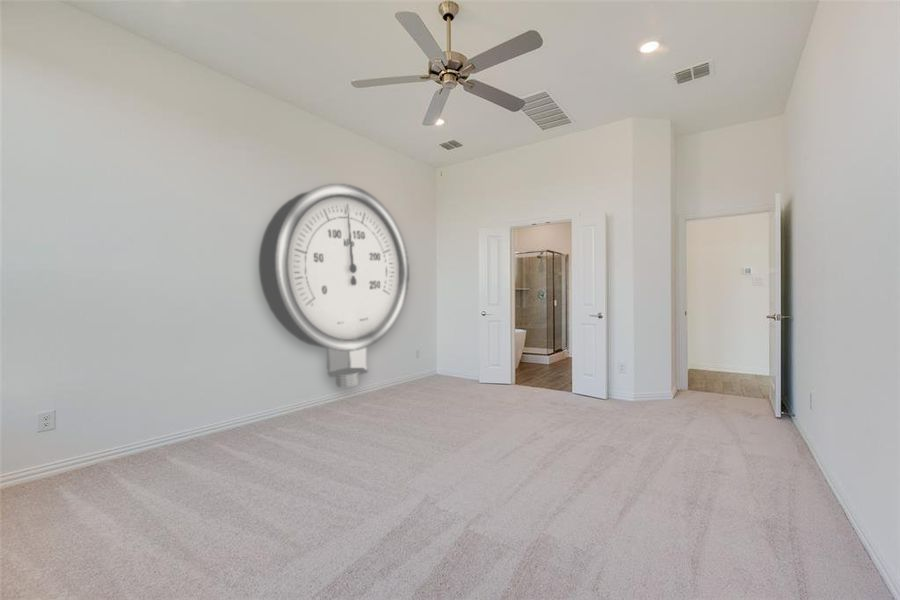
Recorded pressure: 125
